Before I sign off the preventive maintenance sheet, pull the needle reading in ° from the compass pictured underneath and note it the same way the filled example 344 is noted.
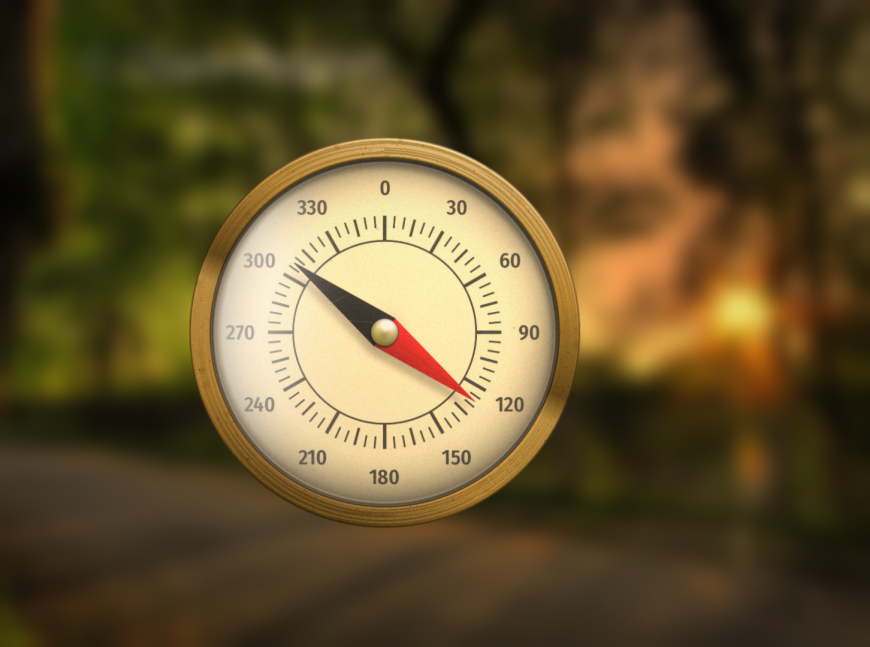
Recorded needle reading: 127.5
